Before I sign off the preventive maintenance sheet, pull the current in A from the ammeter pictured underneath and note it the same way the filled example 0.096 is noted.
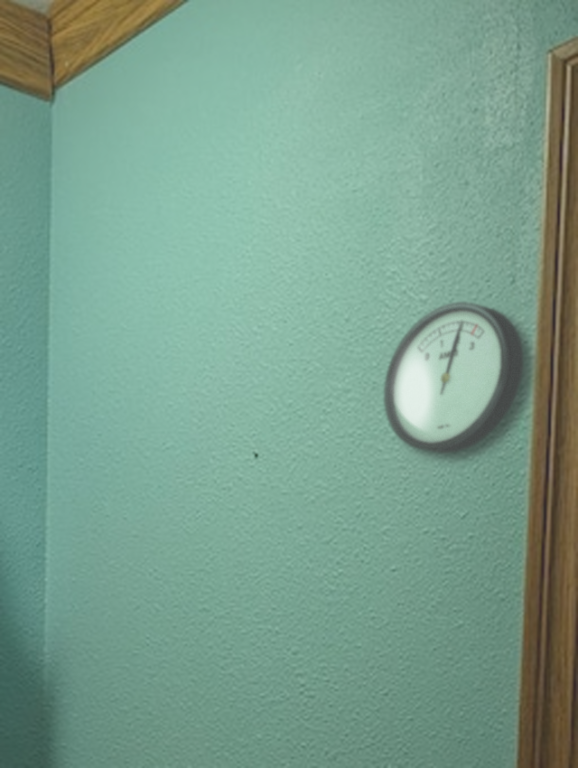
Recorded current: 2
